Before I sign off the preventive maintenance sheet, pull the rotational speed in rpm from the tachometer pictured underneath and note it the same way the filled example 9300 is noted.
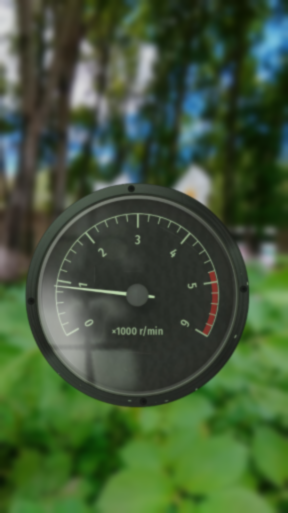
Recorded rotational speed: 900
